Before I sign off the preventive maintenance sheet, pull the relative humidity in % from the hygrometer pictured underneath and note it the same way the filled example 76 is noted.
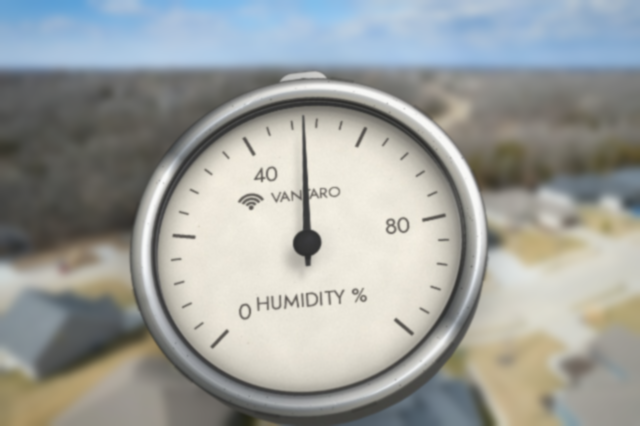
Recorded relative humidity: 50
